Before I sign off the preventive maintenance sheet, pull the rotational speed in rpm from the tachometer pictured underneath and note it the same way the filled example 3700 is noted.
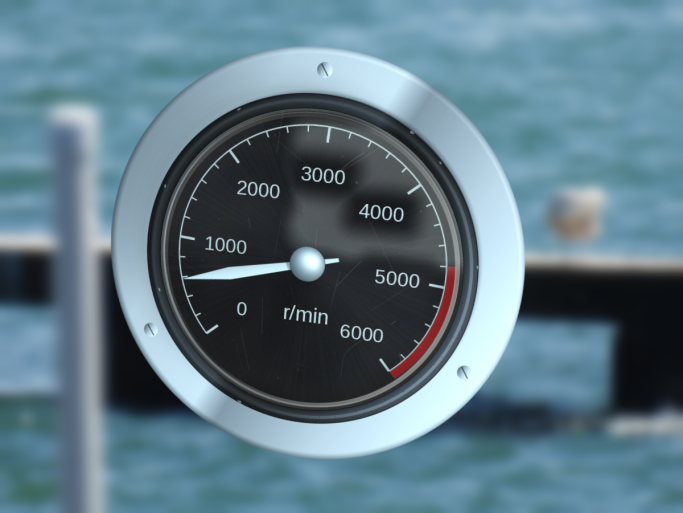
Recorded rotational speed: 600
